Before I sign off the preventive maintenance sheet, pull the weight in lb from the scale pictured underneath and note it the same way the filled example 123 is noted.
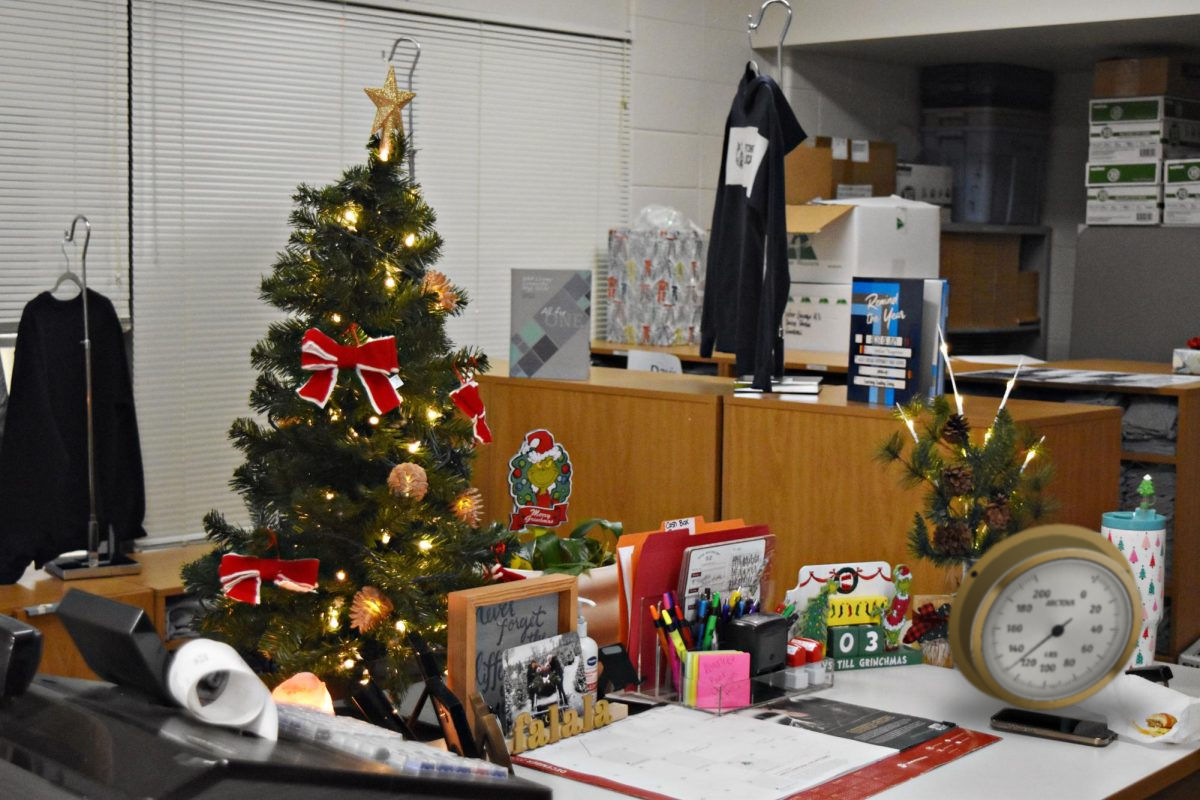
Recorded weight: 130
